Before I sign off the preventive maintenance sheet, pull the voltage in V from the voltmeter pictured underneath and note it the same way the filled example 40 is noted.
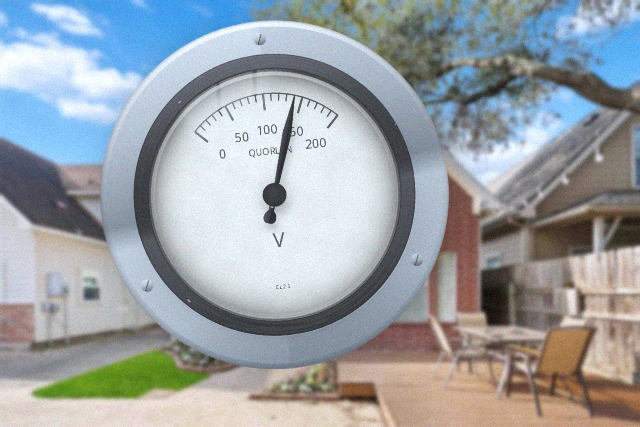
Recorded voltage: 140
